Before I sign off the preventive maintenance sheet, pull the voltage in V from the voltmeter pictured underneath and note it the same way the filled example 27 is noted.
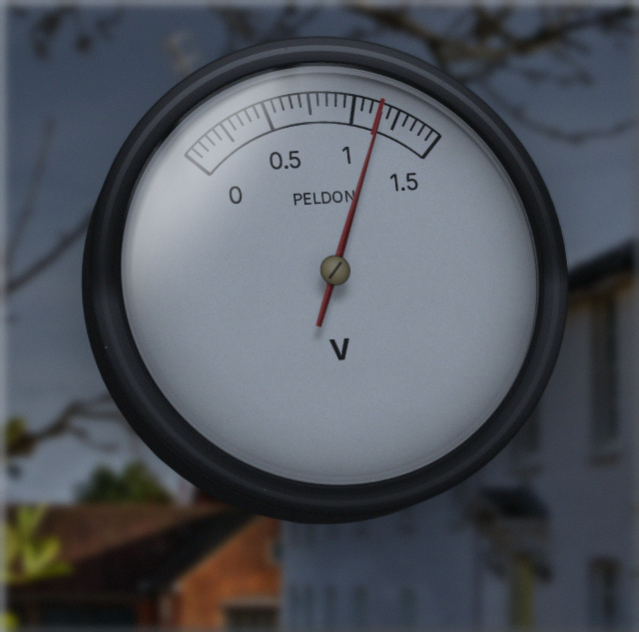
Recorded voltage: 1.15
